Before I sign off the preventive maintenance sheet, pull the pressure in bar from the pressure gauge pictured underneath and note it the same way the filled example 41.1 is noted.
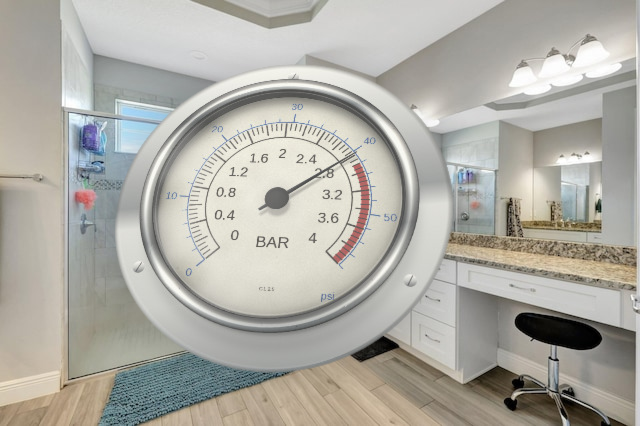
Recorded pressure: 2.8
